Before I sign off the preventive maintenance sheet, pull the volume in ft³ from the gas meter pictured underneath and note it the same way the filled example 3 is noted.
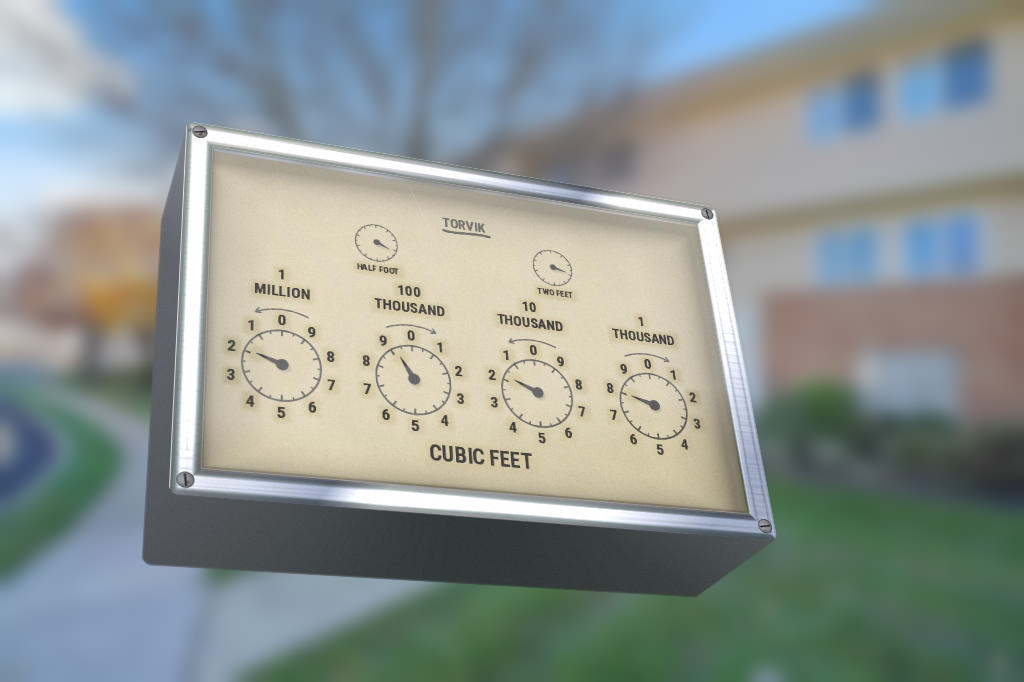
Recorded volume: 191800
